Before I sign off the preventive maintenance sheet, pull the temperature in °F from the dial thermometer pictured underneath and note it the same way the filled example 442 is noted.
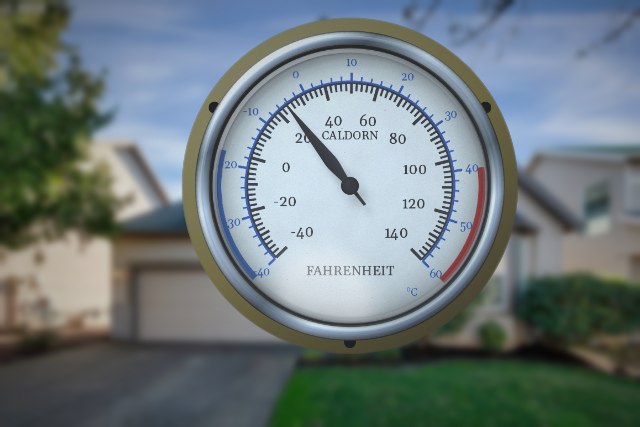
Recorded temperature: 24
